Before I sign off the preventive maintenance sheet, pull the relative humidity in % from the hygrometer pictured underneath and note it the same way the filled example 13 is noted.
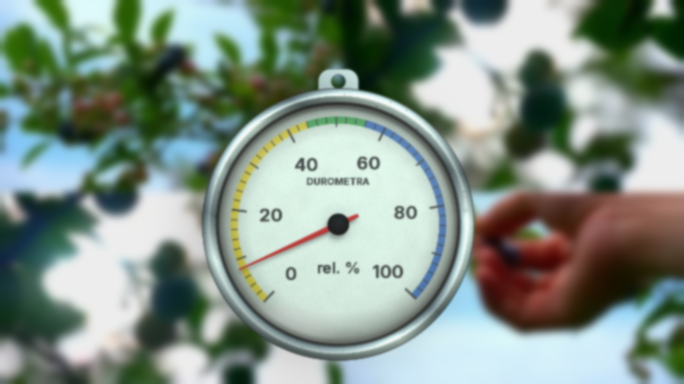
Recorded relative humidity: 8
